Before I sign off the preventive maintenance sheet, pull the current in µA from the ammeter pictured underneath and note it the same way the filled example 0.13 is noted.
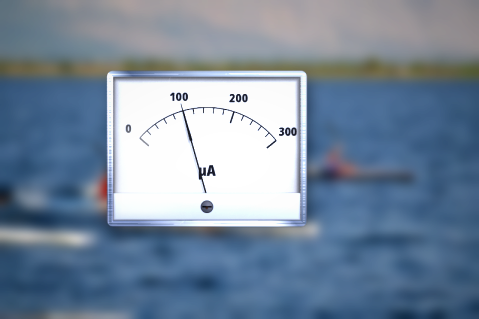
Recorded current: 100
